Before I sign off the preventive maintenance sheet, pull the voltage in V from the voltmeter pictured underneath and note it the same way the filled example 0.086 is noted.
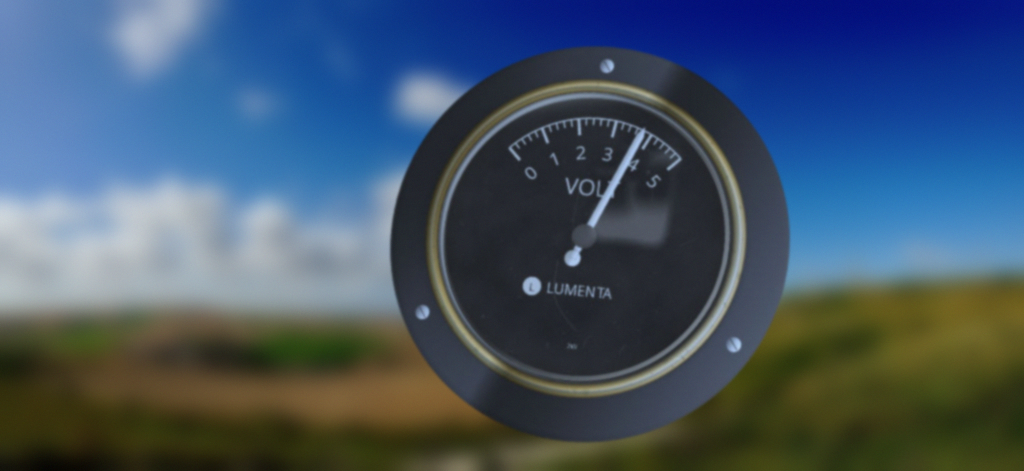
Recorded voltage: 3.8
